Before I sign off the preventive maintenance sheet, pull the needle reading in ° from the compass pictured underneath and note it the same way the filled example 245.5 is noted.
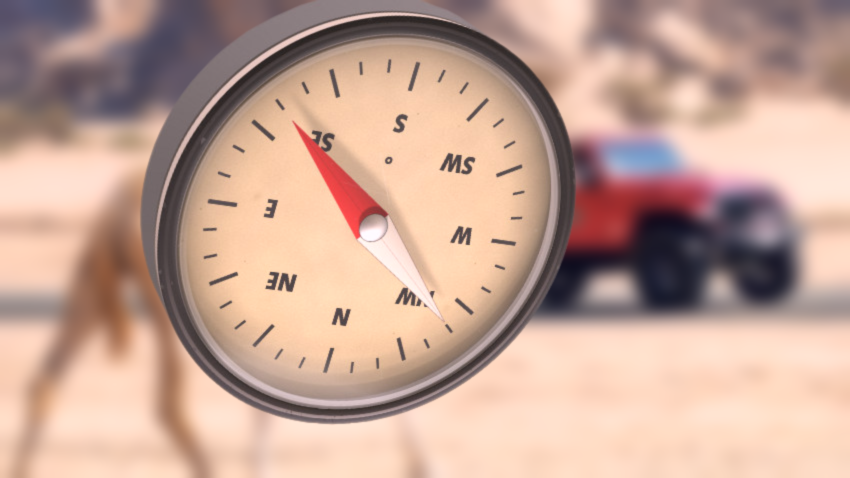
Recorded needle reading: 130
